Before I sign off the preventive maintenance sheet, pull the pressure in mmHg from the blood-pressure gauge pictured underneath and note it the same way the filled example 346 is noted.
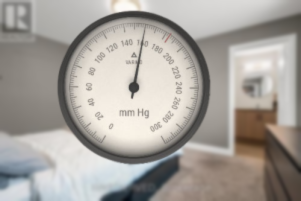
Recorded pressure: 160
